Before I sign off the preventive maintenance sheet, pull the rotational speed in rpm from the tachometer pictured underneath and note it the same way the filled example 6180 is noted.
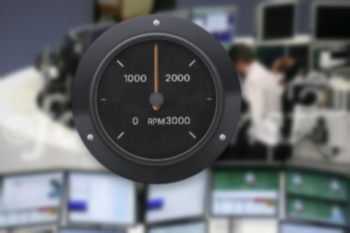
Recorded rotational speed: 1500
